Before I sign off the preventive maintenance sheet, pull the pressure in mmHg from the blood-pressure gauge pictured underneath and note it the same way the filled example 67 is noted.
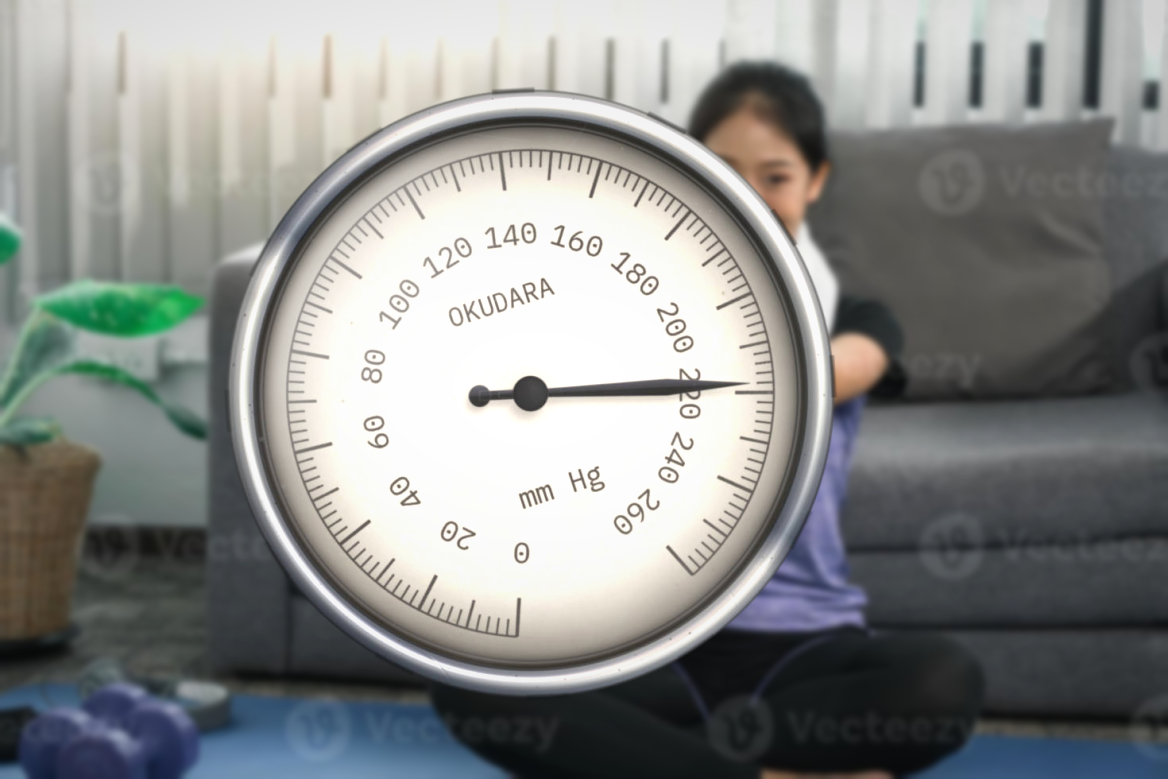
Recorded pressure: 218
